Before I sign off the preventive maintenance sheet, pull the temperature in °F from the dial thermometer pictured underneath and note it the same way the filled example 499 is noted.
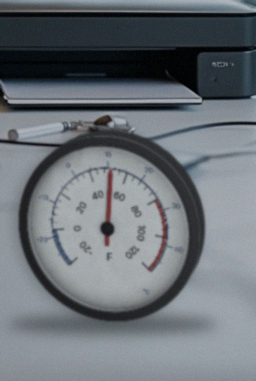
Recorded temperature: 52
